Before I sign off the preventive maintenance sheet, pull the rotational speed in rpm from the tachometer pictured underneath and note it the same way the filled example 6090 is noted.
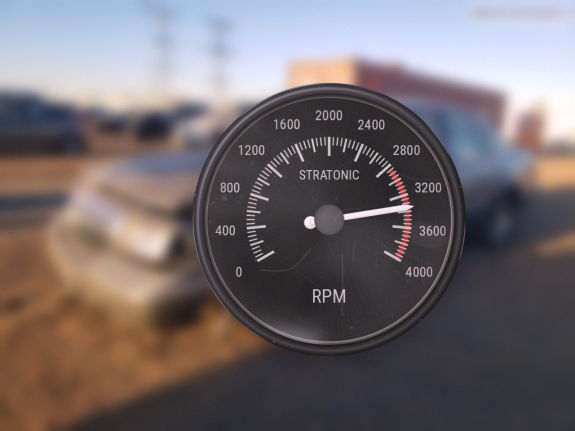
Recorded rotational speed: 3350
